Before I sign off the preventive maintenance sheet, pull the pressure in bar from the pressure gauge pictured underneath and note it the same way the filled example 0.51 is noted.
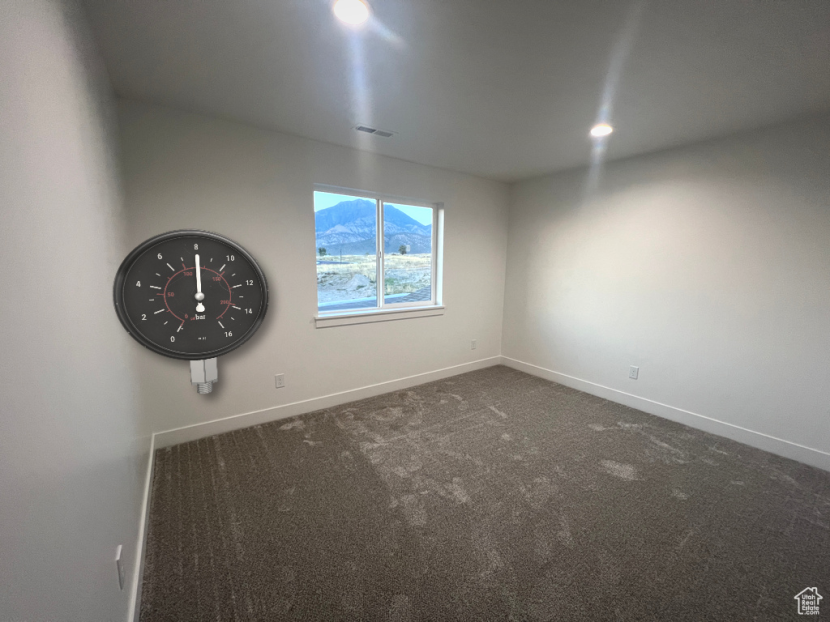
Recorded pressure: 8
